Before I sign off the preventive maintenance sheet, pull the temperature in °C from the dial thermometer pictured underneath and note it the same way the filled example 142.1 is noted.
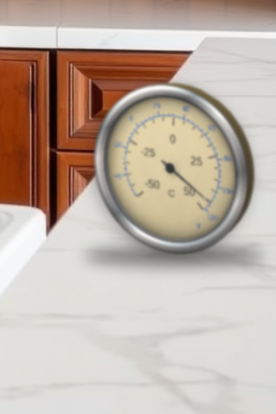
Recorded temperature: 45
